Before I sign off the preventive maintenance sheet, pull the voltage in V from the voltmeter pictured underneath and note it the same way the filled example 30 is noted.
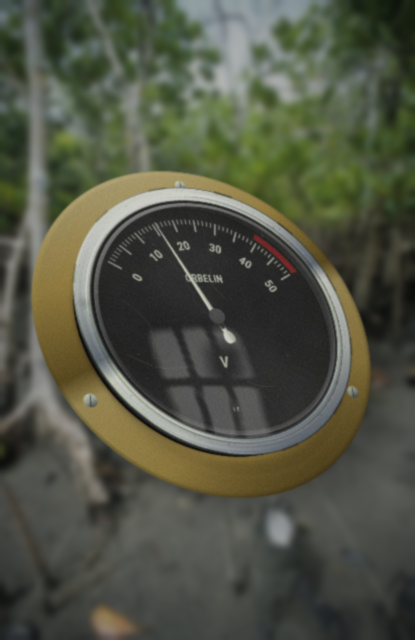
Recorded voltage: 15
